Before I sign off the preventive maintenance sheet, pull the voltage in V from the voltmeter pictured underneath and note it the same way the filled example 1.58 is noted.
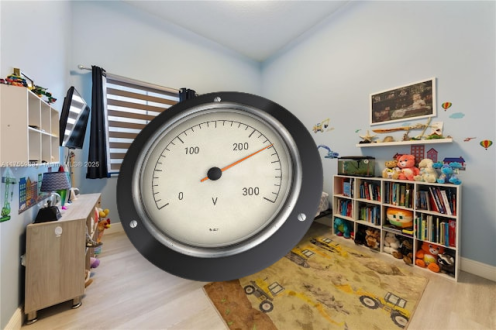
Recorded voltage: 230
